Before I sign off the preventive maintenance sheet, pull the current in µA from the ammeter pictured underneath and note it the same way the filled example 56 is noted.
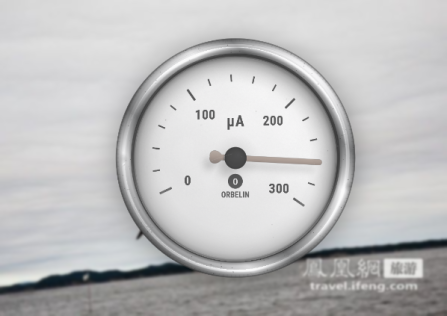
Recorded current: 260
